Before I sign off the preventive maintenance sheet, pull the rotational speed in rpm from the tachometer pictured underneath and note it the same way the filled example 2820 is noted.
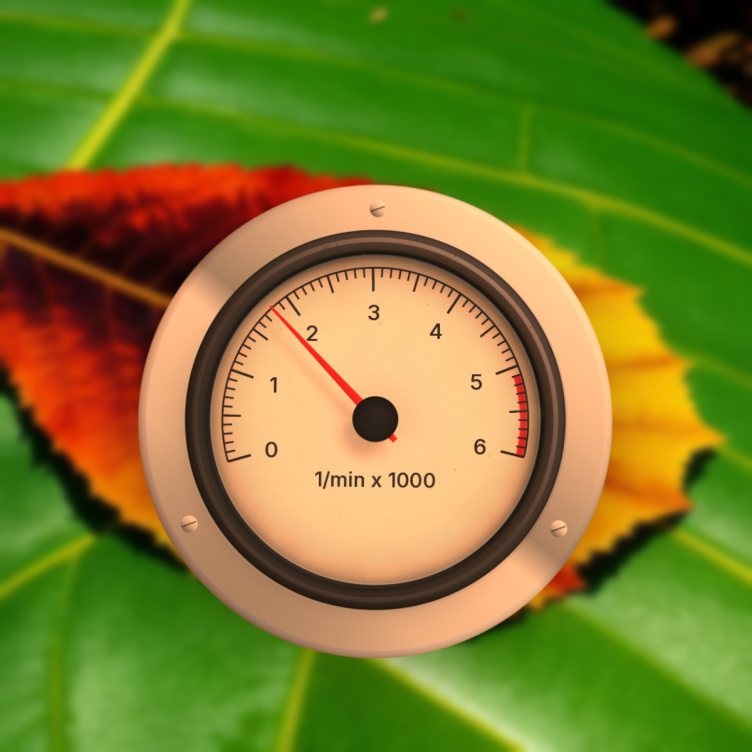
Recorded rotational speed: 1800
